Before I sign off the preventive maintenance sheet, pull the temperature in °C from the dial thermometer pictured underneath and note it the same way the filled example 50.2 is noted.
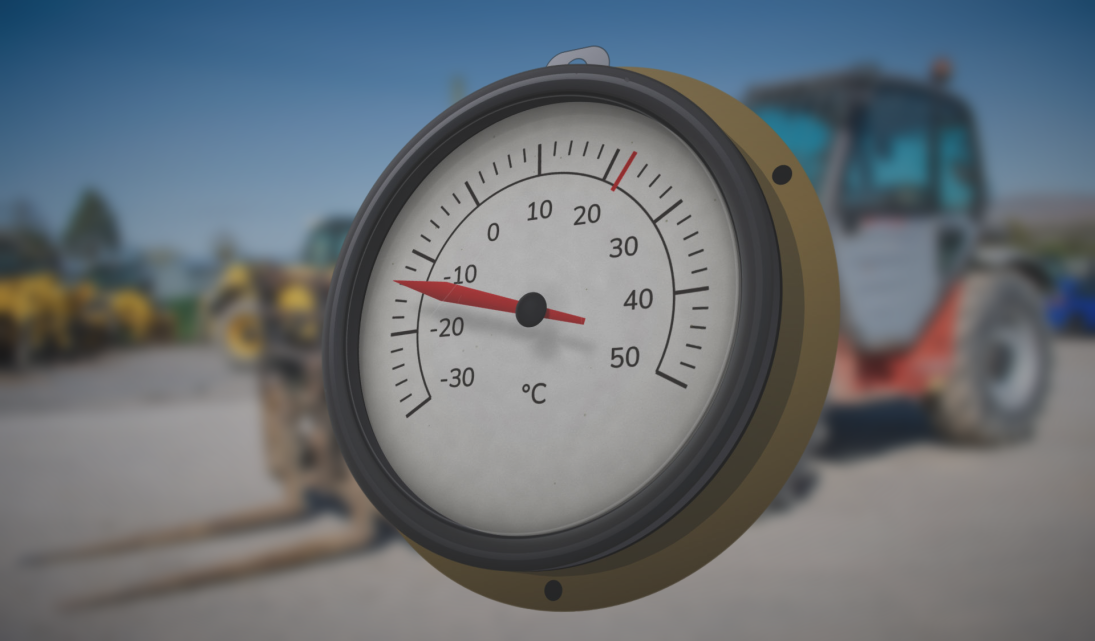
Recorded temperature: -14
